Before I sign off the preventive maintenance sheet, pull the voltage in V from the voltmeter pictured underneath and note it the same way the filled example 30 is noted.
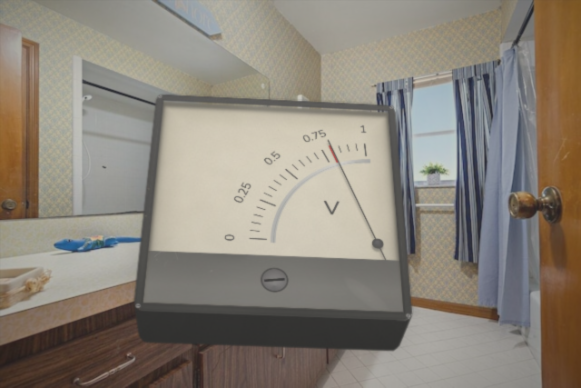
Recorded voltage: 0.8
